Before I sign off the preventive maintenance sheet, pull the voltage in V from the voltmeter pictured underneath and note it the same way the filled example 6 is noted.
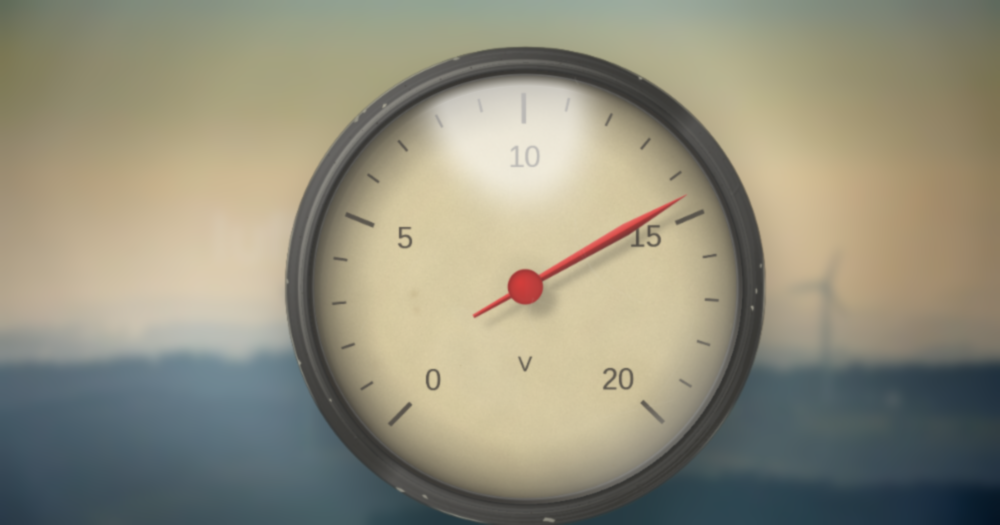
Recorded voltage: 14.5
